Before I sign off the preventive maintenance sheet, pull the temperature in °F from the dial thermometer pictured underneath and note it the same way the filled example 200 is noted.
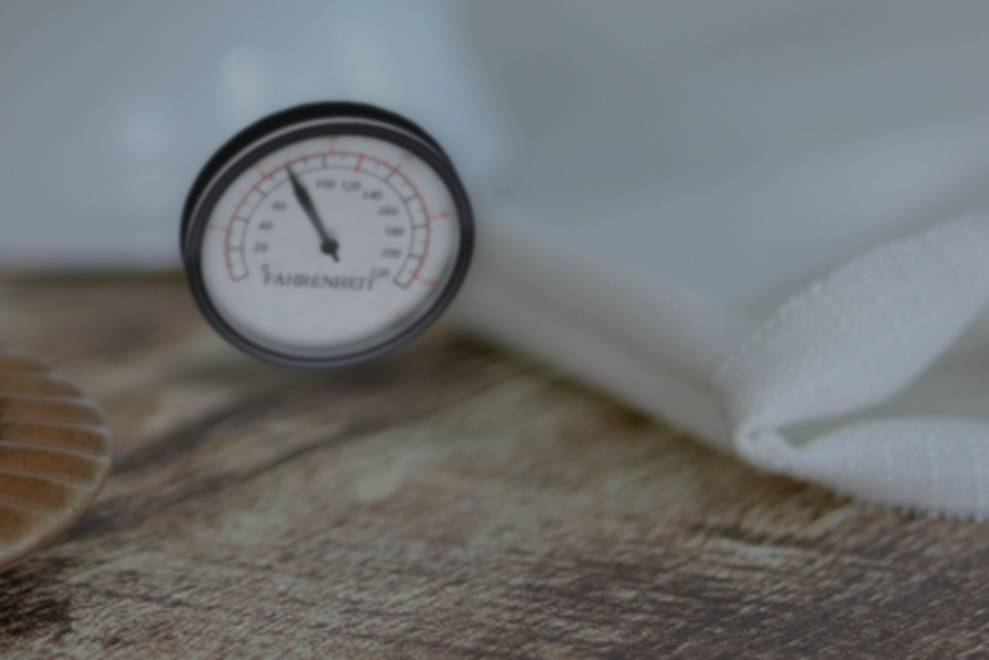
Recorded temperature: 80
